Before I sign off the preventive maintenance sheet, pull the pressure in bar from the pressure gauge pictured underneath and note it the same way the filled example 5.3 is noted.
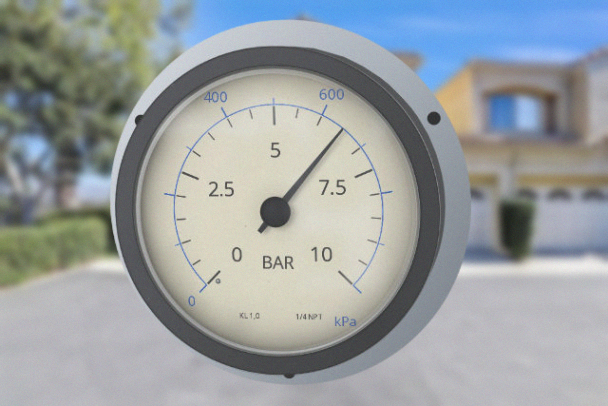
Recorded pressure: 6.5
